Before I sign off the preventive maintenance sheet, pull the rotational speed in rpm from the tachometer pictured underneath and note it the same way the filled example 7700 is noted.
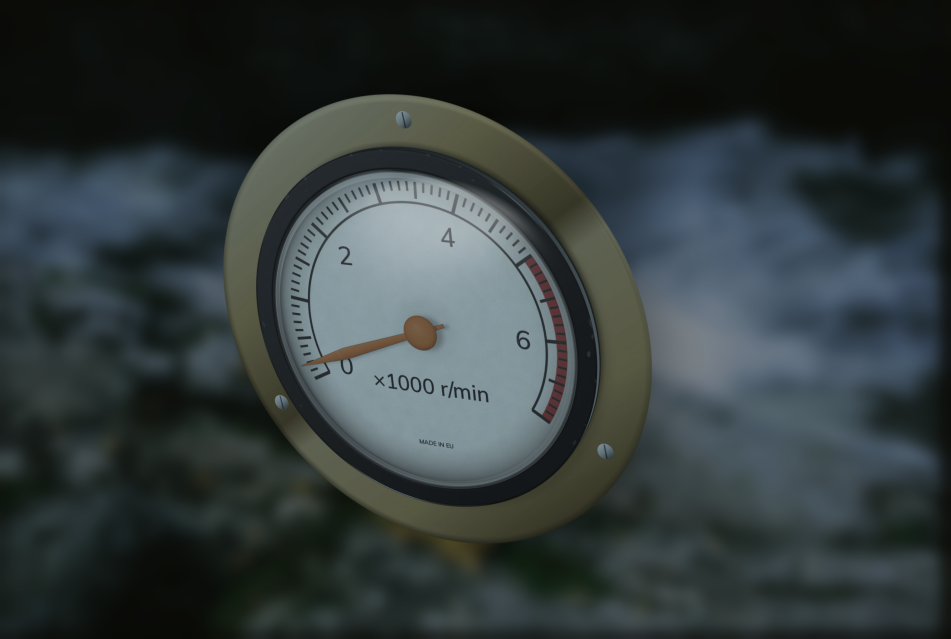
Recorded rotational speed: 200
